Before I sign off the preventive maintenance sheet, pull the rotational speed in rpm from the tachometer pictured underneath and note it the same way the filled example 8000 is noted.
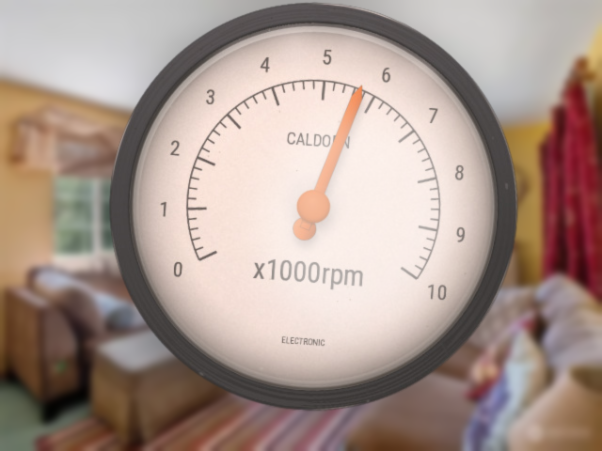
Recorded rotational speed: 5700
